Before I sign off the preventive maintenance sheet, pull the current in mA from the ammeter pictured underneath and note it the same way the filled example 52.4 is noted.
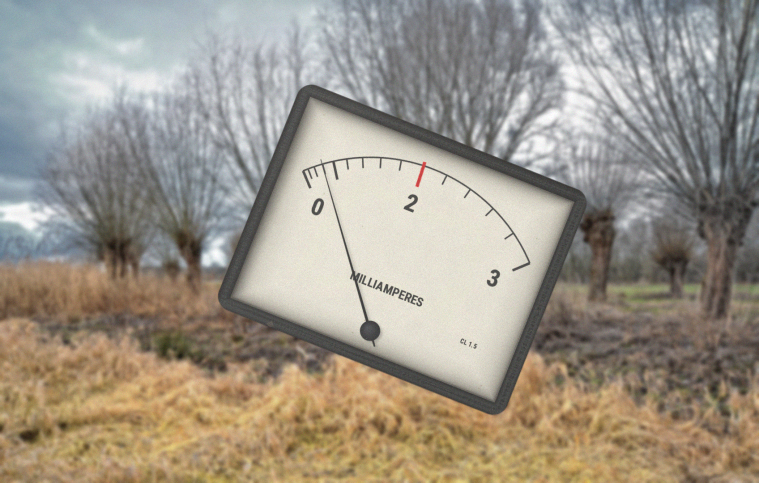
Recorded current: 0.8
